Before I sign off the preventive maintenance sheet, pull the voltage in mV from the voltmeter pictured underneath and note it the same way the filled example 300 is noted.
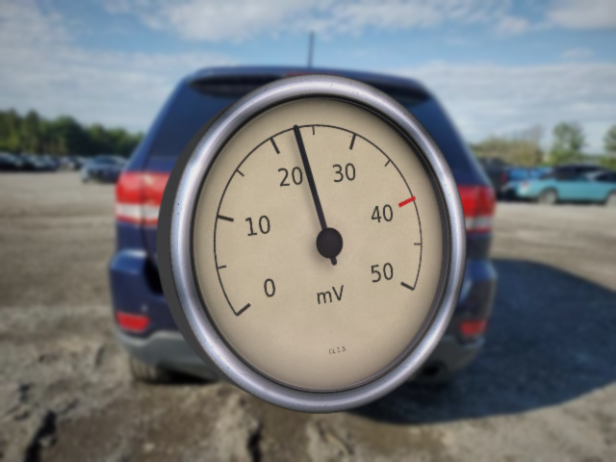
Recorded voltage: 22.5
